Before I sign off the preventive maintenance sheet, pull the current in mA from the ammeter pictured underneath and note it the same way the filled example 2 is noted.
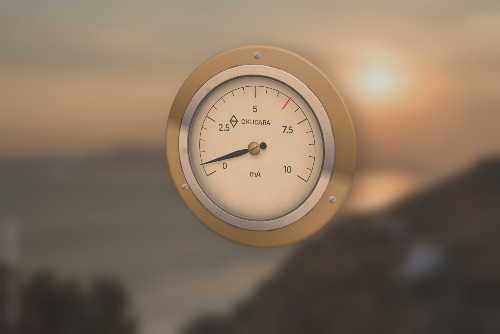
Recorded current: 0.5
